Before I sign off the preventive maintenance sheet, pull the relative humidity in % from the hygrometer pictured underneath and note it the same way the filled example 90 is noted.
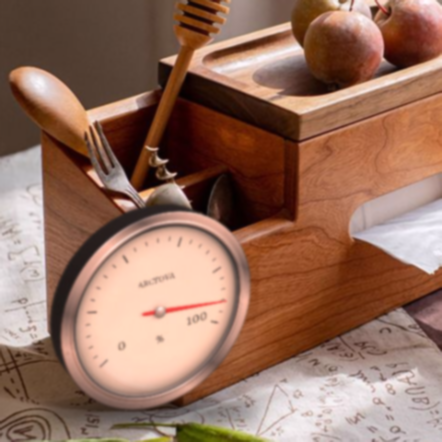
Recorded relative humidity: 92
